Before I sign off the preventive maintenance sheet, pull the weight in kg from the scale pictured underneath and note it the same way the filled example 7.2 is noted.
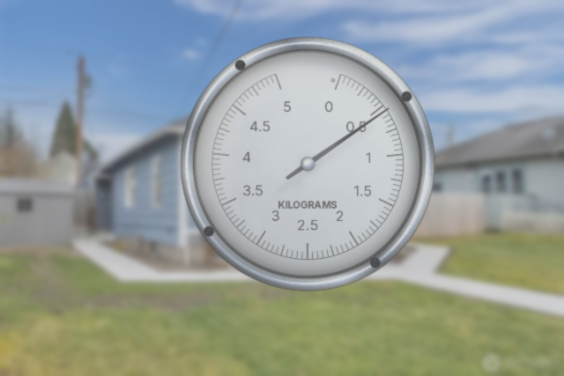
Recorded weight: 0.55
